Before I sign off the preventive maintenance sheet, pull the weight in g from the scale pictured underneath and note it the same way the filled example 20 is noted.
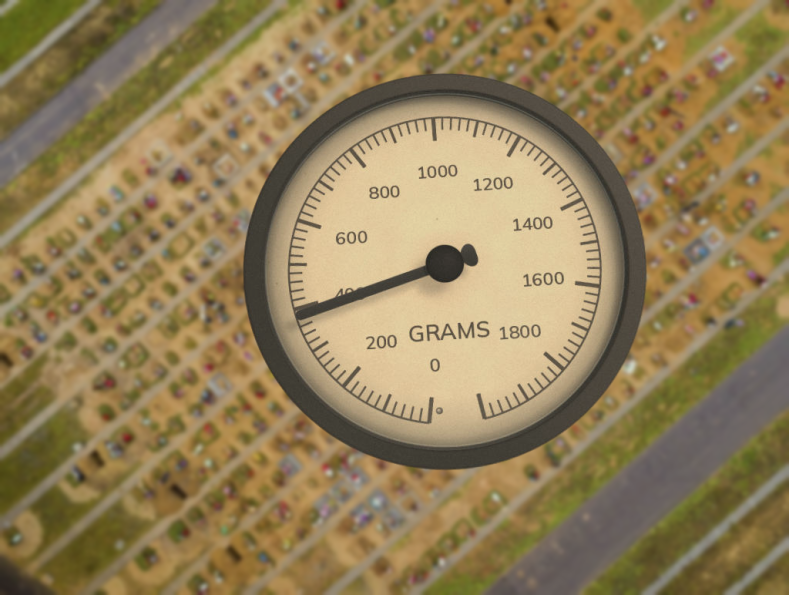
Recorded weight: 380
